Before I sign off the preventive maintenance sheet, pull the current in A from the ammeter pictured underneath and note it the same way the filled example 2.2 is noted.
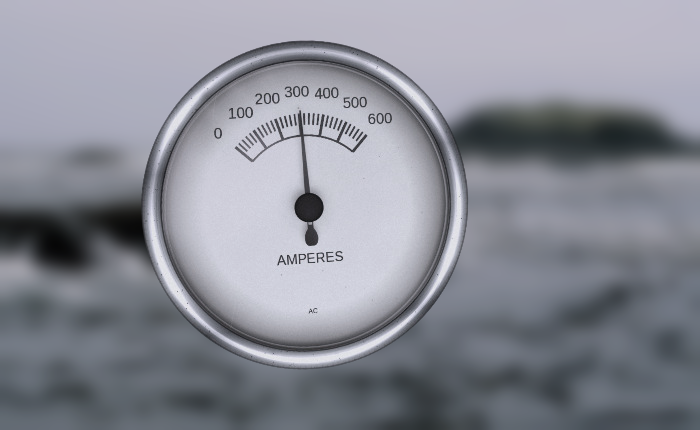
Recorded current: 300
